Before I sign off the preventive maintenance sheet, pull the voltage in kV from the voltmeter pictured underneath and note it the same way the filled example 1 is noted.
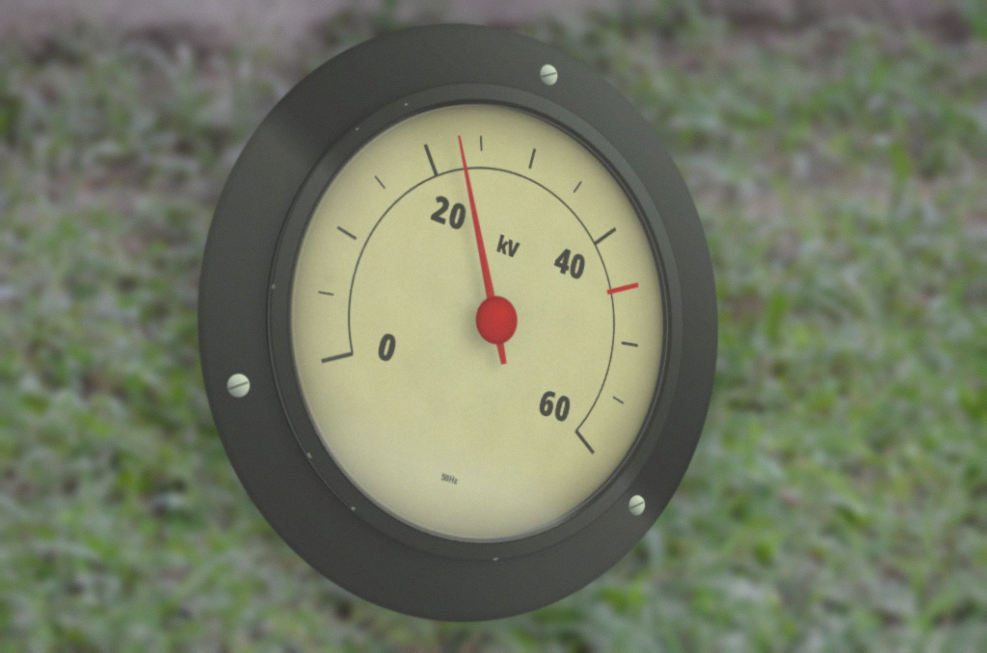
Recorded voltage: 22.5
